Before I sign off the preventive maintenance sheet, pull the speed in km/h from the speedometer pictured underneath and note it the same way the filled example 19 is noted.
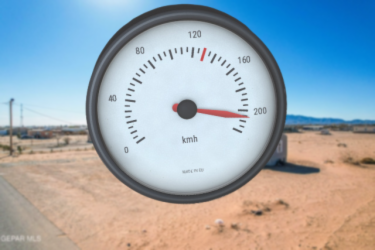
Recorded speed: 205
